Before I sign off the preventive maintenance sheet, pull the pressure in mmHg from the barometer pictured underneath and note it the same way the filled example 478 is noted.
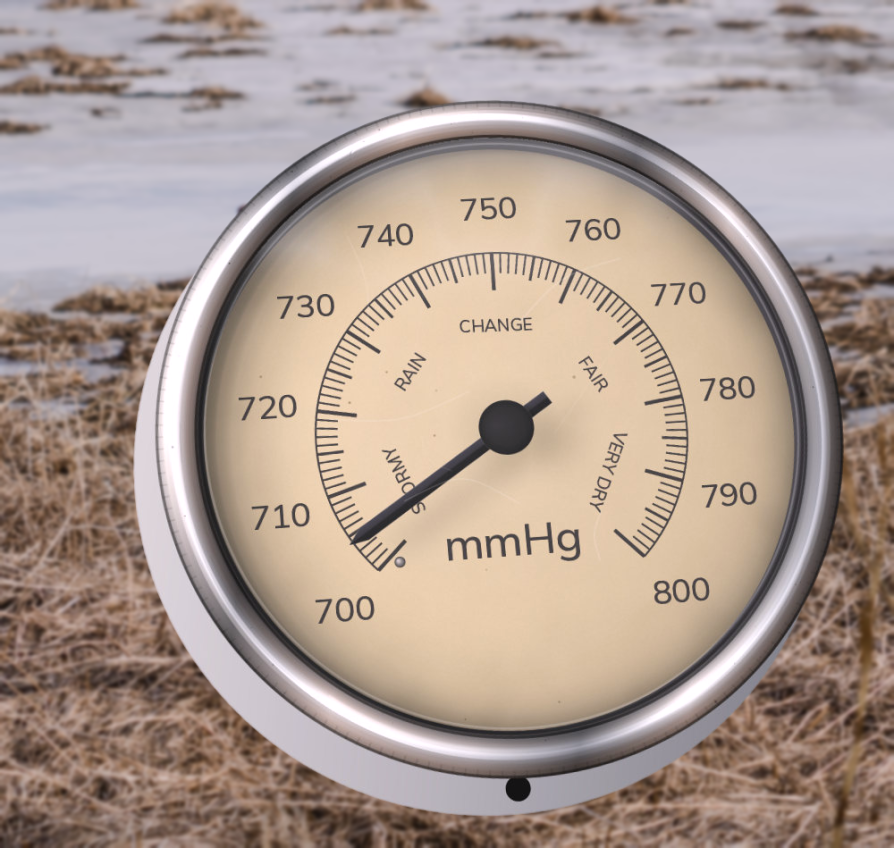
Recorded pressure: 704
